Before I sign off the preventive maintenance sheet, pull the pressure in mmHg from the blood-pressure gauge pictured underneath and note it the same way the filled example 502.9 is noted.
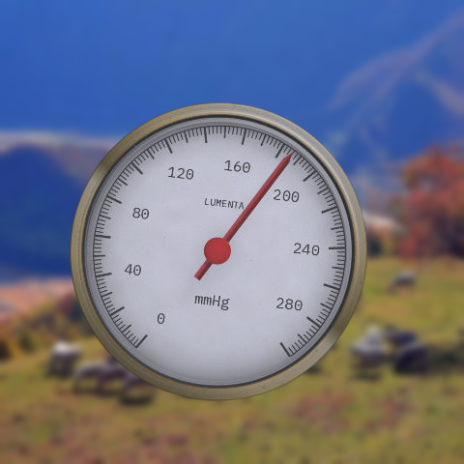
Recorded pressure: 186
